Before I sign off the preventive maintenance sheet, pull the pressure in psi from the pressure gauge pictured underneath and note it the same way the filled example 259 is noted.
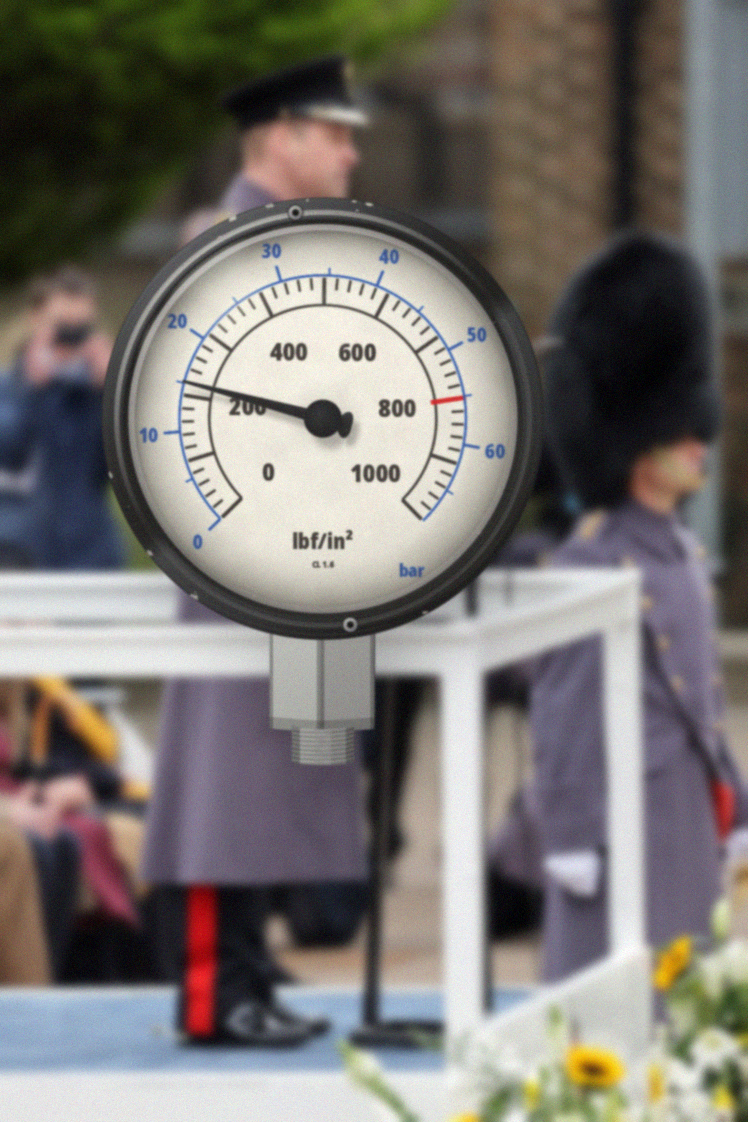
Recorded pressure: 220
